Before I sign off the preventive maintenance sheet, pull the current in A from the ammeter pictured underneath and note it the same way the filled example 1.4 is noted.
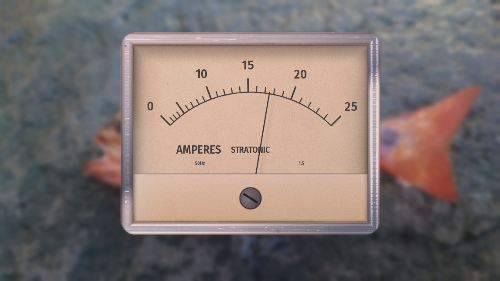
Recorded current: 17.5
